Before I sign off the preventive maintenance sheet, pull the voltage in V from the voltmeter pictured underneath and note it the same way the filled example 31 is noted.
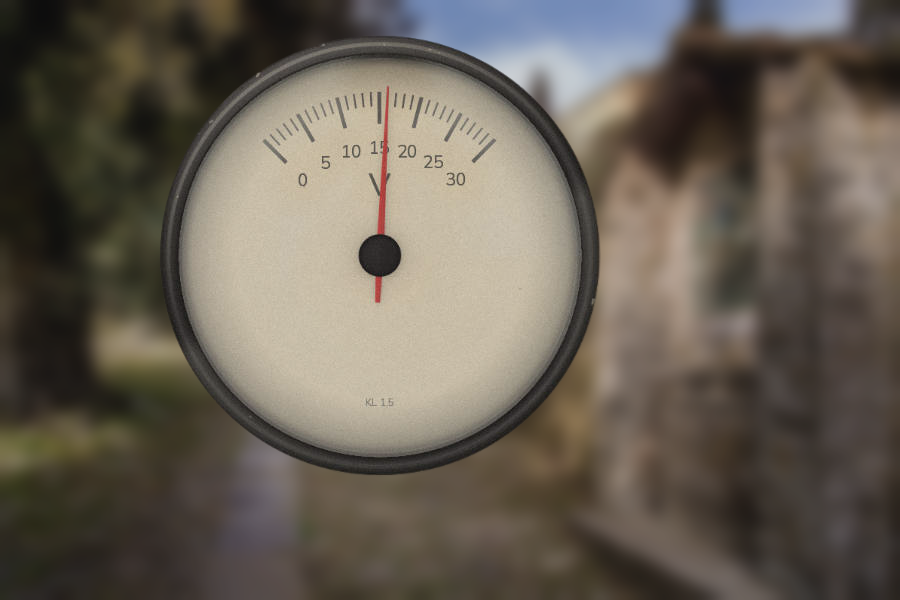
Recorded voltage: 16
